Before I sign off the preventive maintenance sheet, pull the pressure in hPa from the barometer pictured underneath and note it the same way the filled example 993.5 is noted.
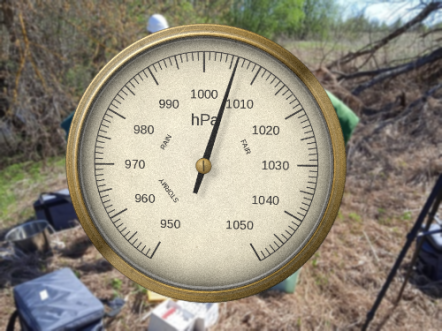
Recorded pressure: 1006
